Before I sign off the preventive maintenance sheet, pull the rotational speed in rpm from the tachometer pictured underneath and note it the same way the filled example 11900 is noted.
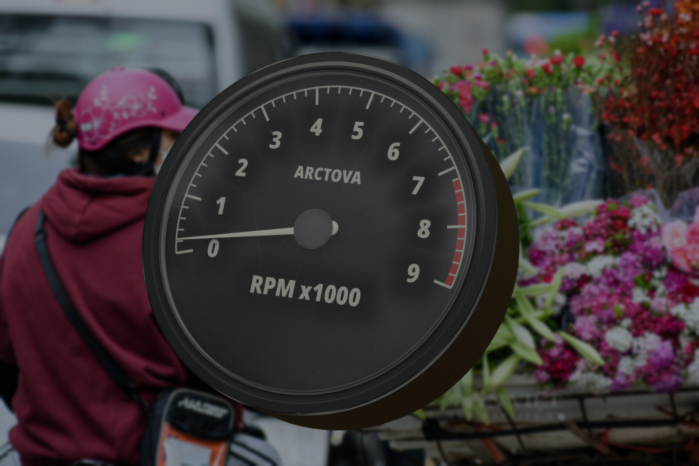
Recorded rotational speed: 200
